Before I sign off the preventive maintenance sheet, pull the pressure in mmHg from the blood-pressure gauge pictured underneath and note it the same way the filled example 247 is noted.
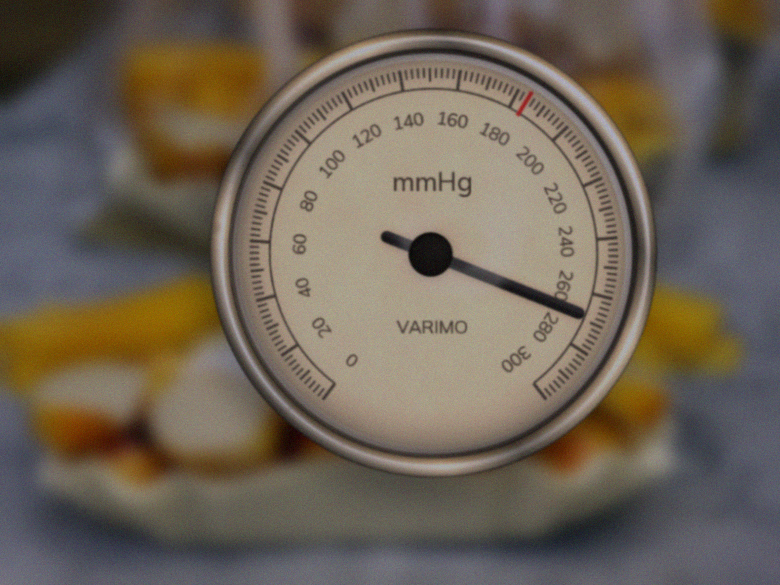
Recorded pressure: 268
